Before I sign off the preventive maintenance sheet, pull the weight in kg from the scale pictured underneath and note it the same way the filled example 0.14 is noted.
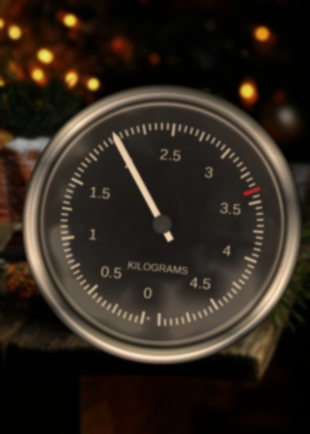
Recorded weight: 2
